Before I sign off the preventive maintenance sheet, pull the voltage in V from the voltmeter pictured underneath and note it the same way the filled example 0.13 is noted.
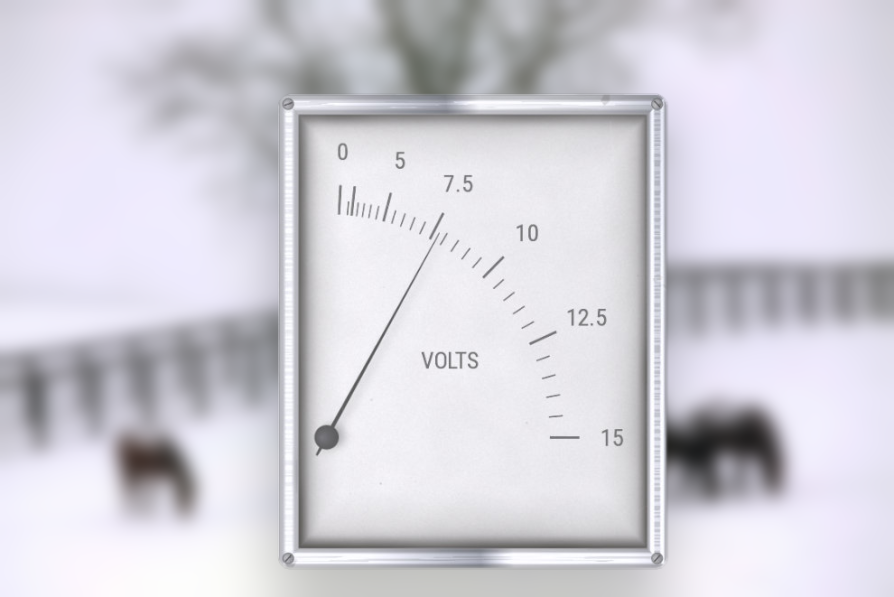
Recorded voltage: 7.75
